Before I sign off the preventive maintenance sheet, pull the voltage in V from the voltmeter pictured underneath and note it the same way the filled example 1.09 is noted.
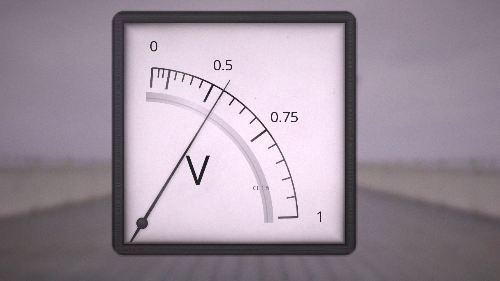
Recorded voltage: 0.55
